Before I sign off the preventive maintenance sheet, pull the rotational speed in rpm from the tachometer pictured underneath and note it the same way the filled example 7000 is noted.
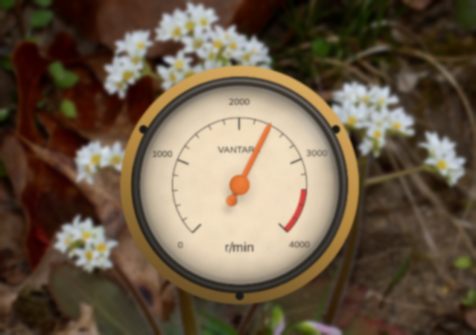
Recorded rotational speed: 2400
